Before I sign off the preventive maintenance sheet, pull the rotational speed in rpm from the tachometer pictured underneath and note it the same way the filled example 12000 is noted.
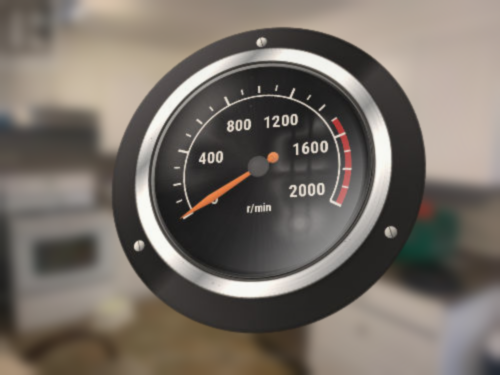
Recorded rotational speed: 0
